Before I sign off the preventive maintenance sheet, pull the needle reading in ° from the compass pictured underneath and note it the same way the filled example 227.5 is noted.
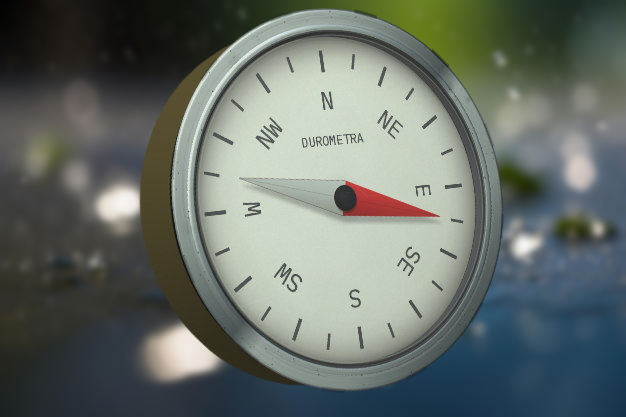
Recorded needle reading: 105
